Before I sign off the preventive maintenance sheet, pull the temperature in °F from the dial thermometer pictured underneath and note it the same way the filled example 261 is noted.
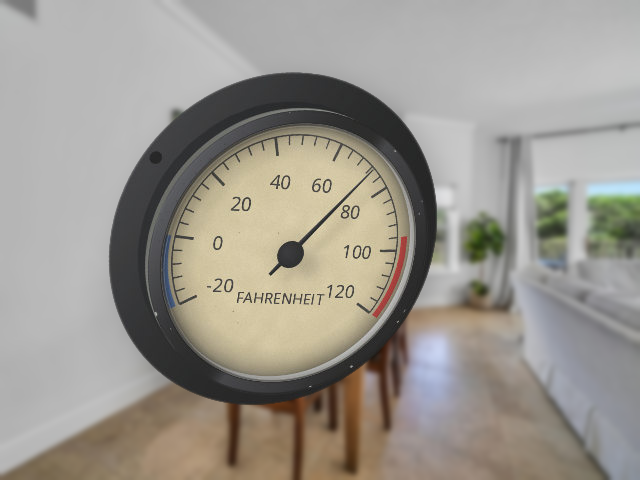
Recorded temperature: 72
